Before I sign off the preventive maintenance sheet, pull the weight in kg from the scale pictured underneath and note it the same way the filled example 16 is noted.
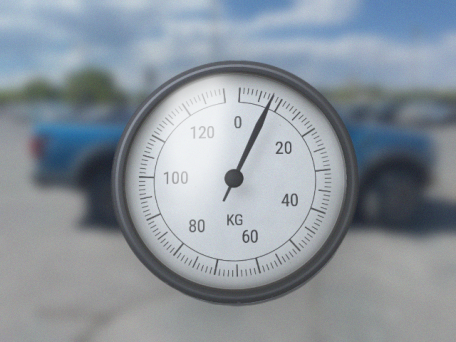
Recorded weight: 8
